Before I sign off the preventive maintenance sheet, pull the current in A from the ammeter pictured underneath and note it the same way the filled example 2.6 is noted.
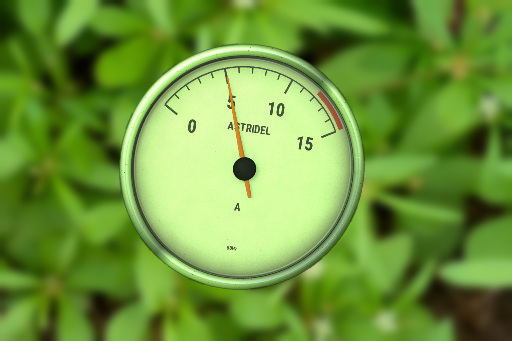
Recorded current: 5
